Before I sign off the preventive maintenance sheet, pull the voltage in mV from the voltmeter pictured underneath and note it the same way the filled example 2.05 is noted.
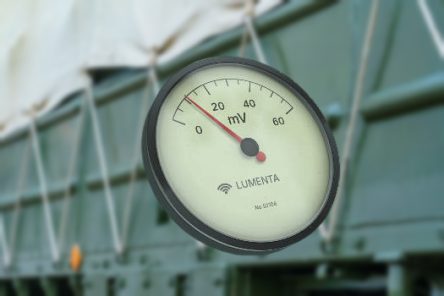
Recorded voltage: 10
